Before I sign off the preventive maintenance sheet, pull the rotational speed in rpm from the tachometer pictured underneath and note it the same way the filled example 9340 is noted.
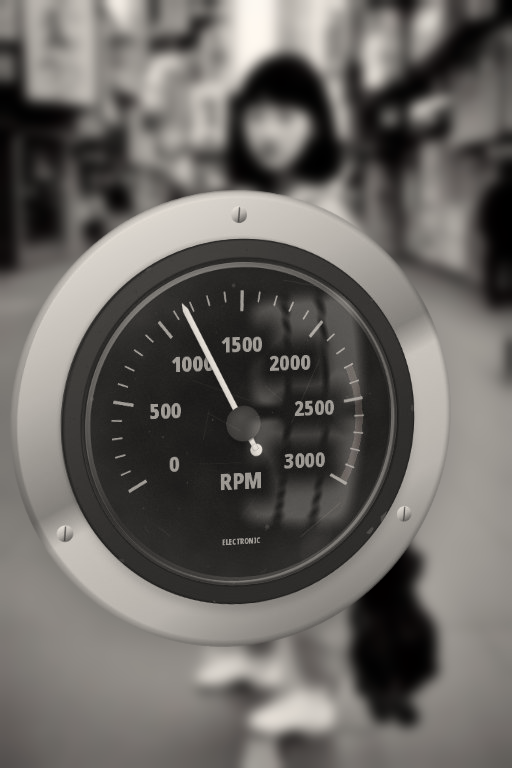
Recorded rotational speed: 1150
